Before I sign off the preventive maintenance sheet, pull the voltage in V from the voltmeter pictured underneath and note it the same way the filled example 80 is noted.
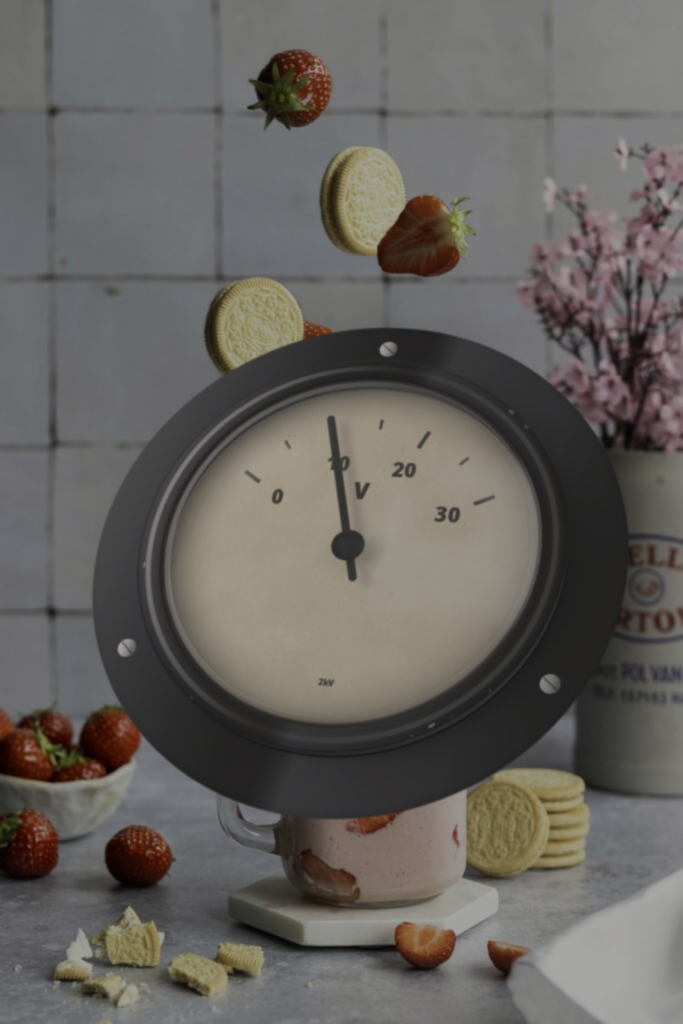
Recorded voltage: 10
